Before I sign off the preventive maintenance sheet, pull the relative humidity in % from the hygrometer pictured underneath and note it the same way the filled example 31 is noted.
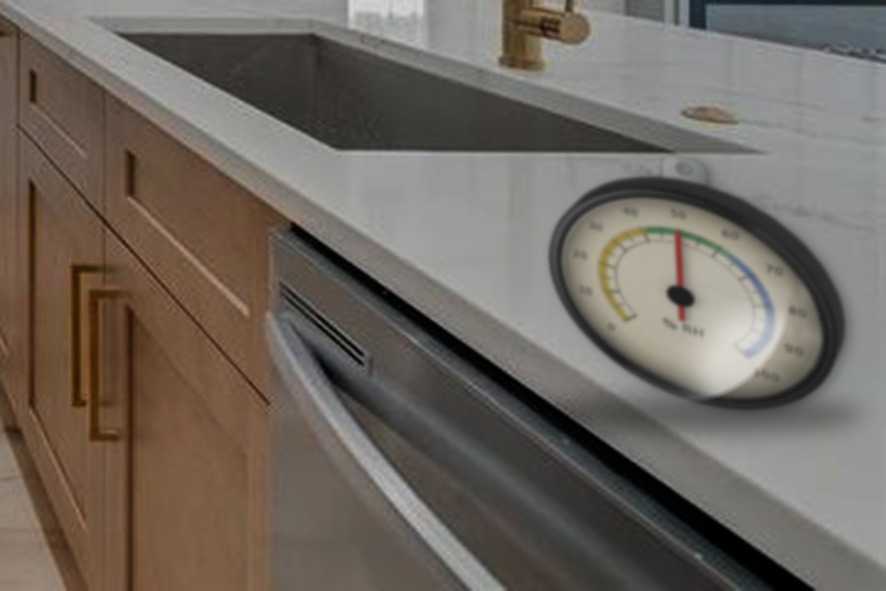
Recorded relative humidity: 50
